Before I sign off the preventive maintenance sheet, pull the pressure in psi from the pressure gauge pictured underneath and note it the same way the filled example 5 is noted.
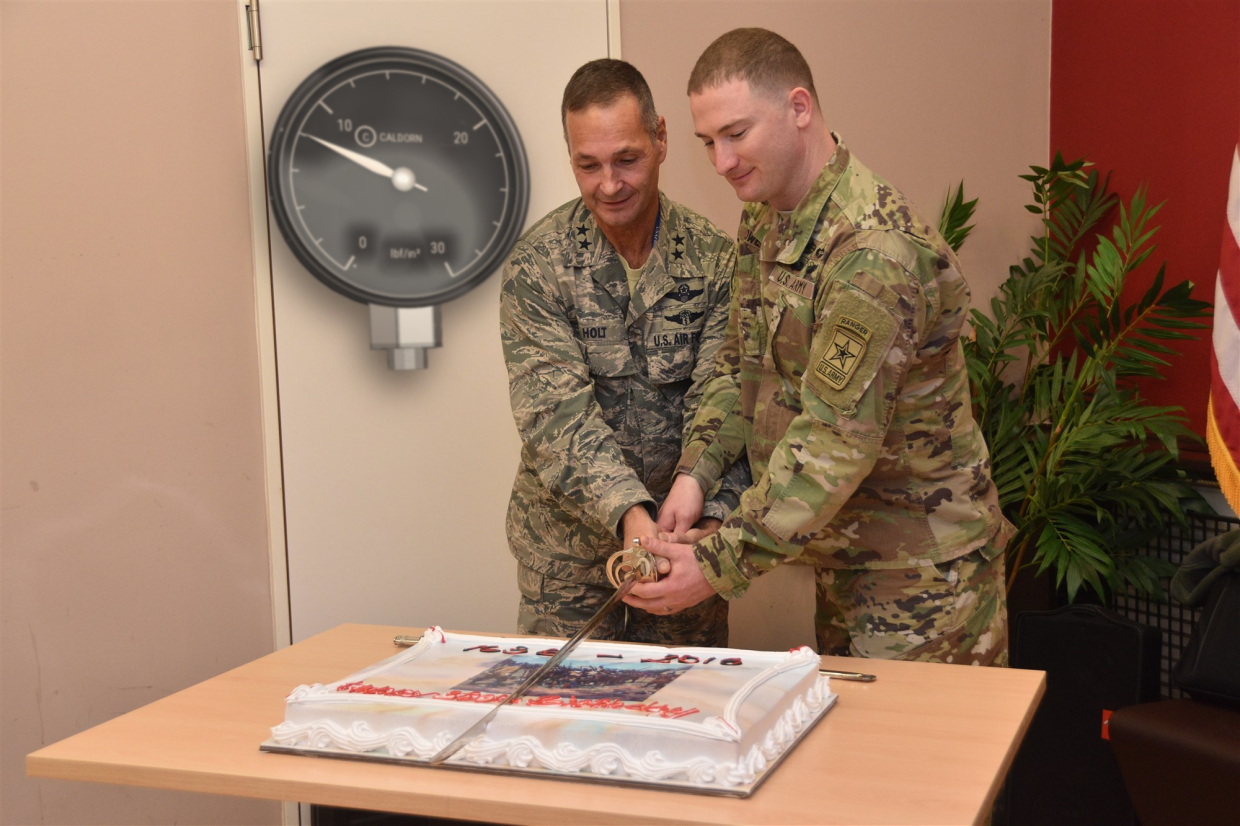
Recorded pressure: 8
